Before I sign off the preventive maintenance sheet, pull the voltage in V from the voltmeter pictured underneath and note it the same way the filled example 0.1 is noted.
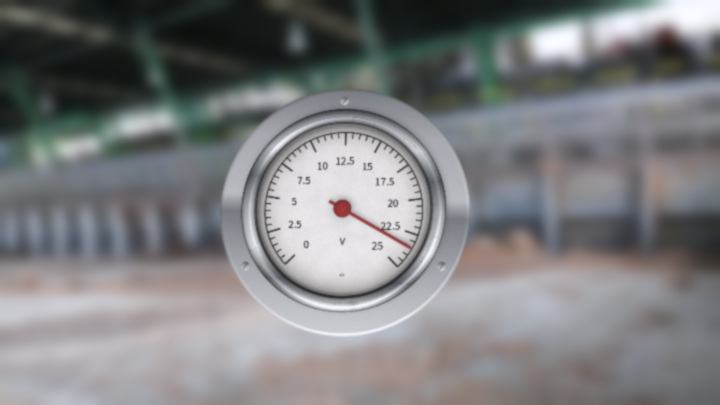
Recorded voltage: 23.5
